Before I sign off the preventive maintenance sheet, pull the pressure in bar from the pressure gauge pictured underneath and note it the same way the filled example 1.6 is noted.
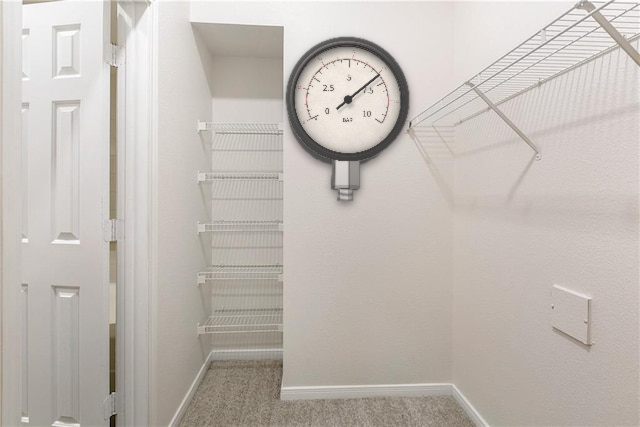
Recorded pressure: 7
